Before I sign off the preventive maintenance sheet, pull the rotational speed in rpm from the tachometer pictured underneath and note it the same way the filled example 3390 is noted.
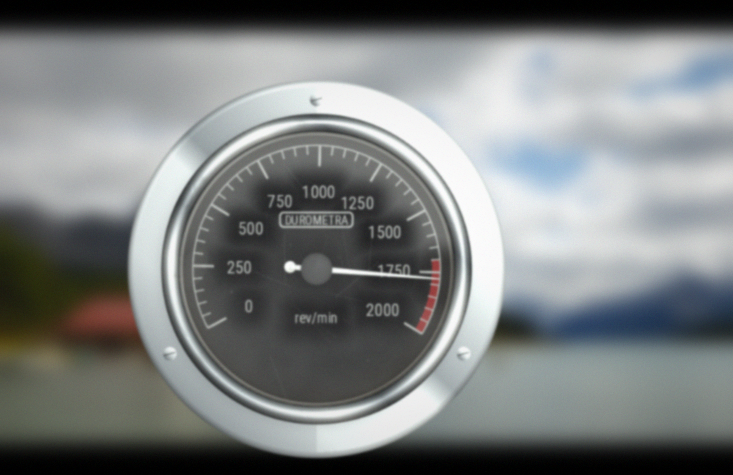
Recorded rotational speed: 1775
